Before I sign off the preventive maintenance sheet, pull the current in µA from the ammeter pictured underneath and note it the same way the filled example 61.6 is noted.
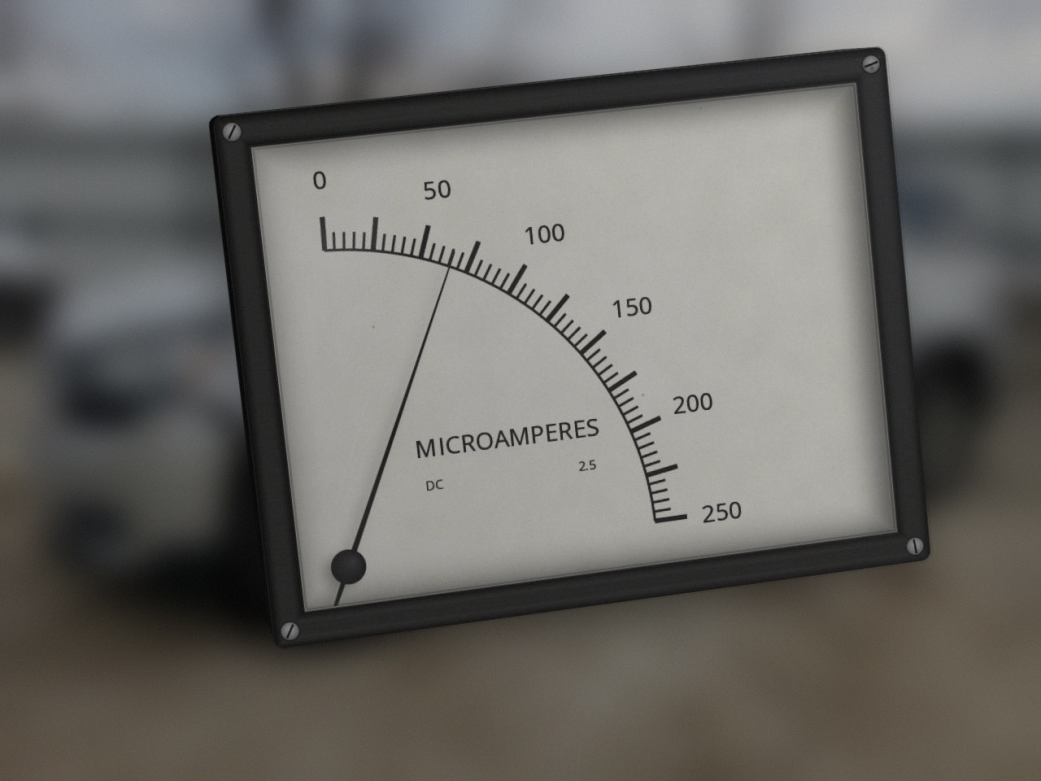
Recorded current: 65
